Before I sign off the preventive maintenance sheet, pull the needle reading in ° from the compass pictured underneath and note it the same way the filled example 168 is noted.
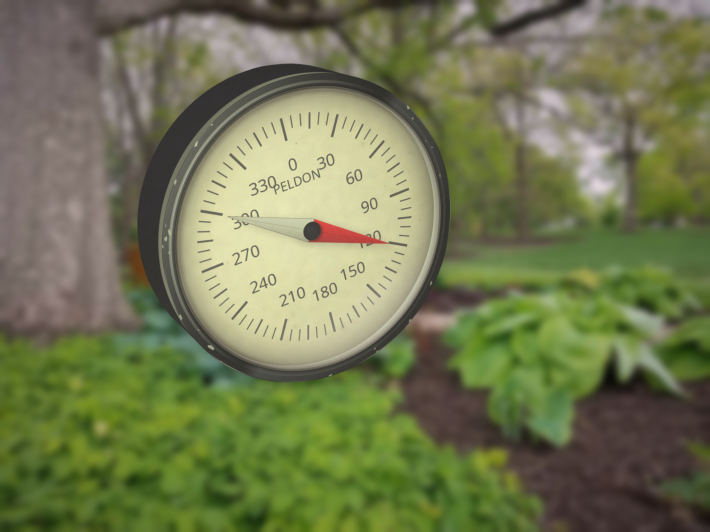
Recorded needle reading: 120
